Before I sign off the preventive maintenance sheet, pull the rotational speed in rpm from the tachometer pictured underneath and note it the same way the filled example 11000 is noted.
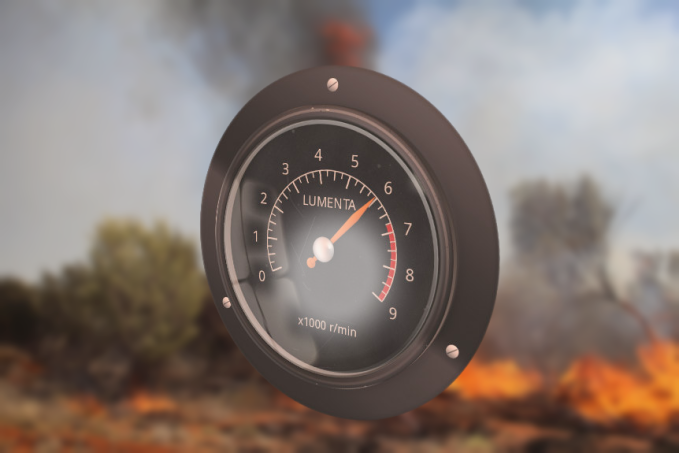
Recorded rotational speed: 6000
